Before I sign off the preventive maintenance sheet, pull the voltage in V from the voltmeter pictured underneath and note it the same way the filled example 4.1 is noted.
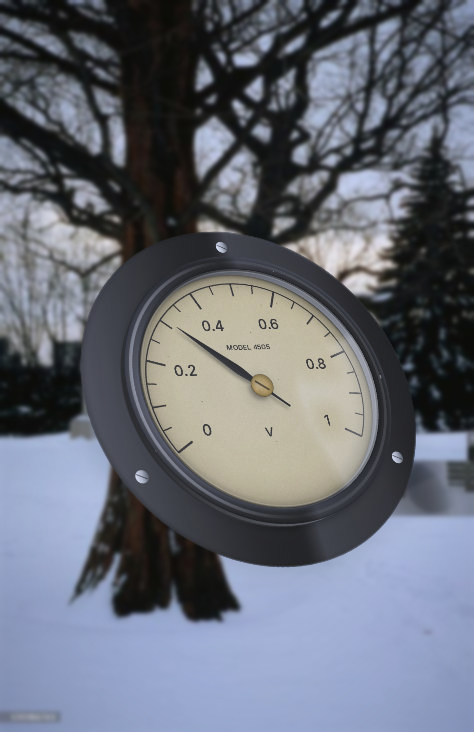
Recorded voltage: 0.3
